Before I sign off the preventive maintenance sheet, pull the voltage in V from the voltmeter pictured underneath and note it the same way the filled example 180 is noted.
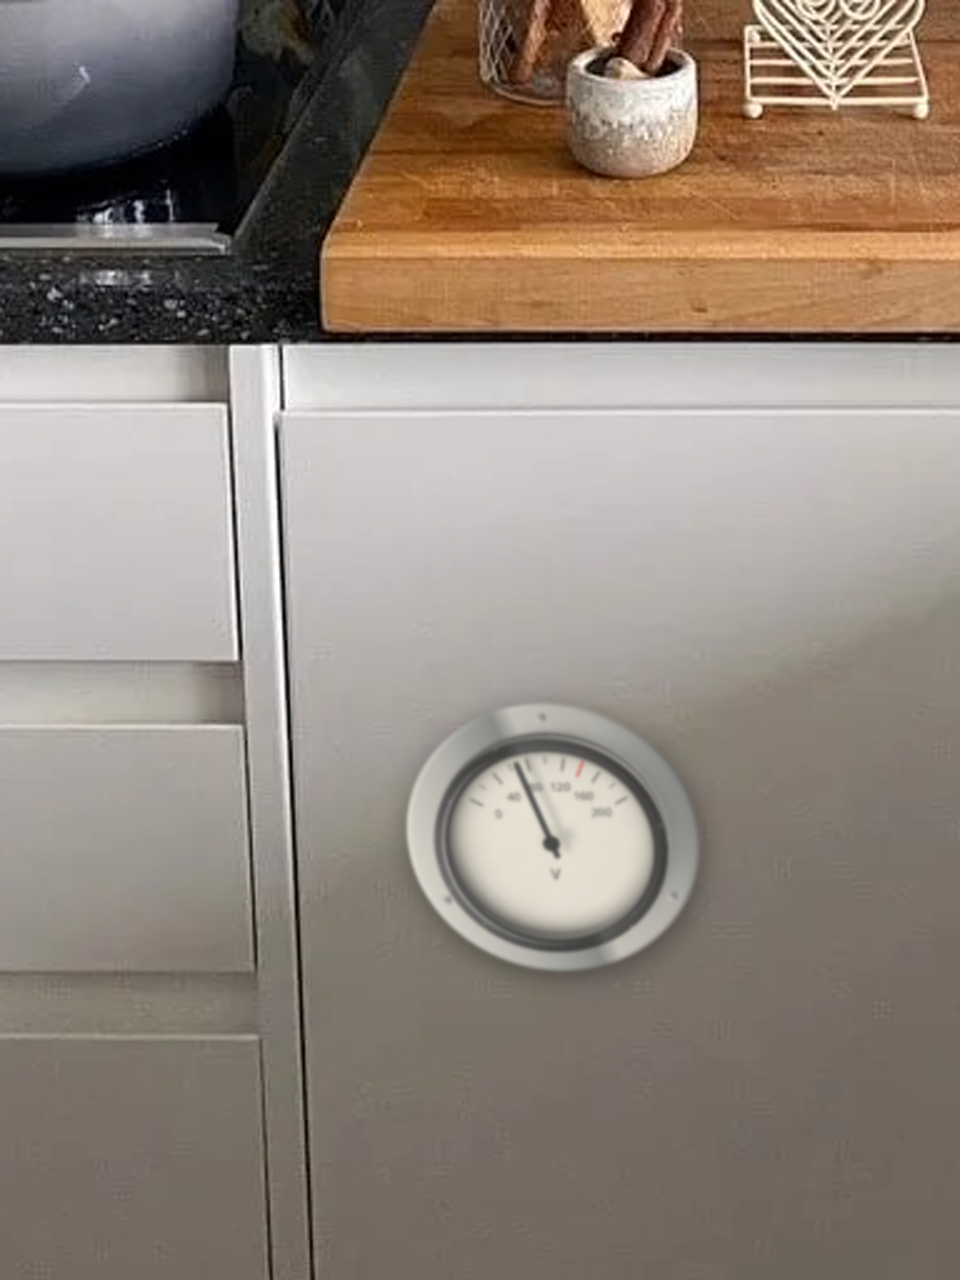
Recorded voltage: 70
